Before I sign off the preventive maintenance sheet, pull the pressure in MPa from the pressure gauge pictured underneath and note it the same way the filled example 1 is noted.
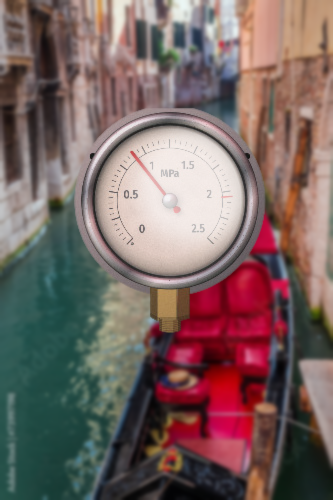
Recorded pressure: 0.9
